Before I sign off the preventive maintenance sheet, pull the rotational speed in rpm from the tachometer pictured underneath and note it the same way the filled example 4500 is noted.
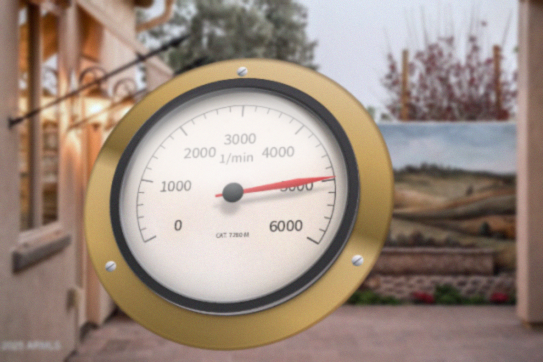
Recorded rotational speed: 5000
